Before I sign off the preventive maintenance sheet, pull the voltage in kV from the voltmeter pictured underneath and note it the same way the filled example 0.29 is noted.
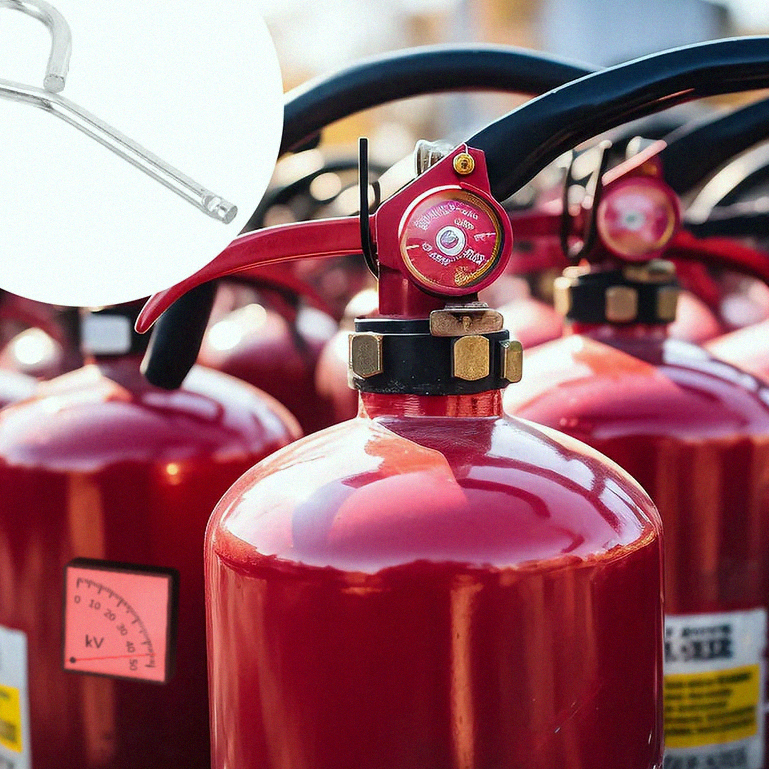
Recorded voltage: 45
